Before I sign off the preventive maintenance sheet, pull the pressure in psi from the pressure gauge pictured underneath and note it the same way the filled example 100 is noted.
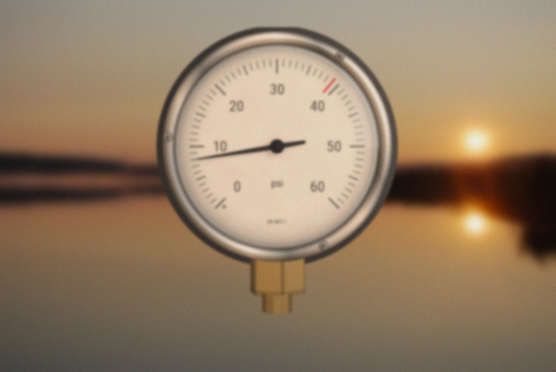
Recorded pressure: 8
